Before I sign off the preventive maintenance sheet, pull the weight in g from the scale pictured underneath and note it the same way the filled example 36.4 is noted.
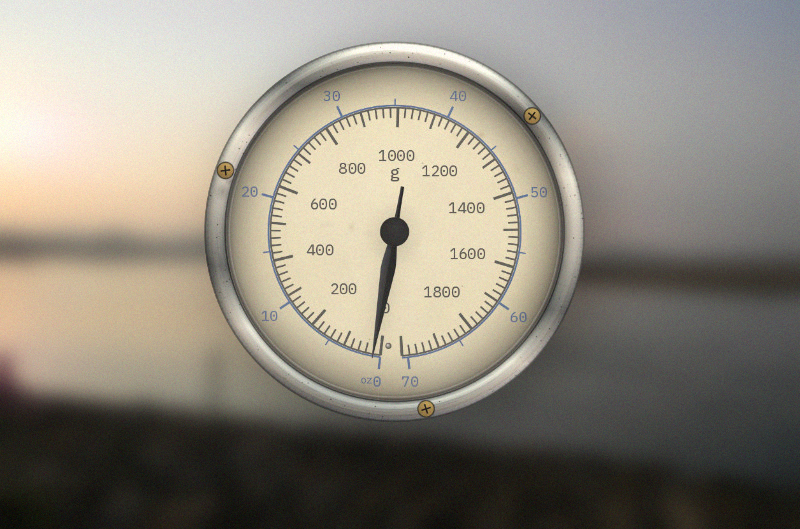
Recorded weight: 20
